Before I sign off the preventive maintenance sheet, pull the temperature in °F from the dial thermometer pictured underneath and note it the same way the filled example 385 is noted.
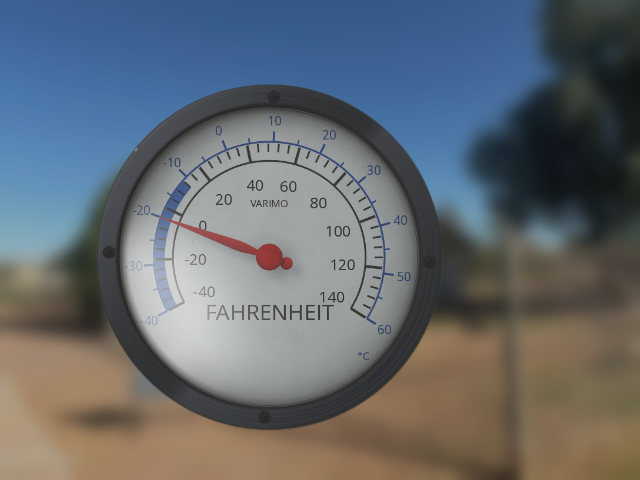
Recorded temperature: -4
